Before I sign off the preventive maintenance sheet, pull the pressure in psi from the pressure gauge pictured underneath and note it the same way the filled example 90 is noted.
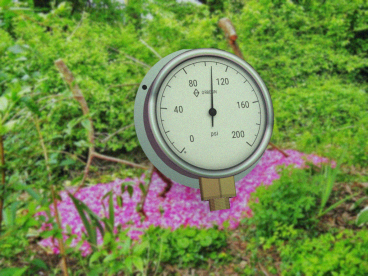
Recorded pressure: 105
